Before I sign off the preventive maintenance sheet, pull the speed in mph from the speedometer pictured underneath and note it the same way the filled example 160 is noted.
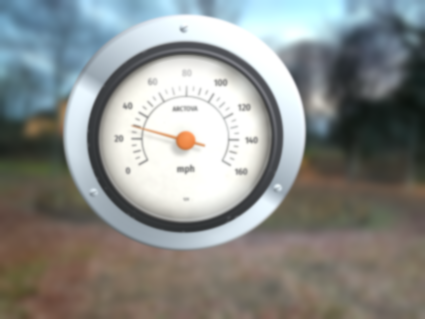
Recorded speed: 30
